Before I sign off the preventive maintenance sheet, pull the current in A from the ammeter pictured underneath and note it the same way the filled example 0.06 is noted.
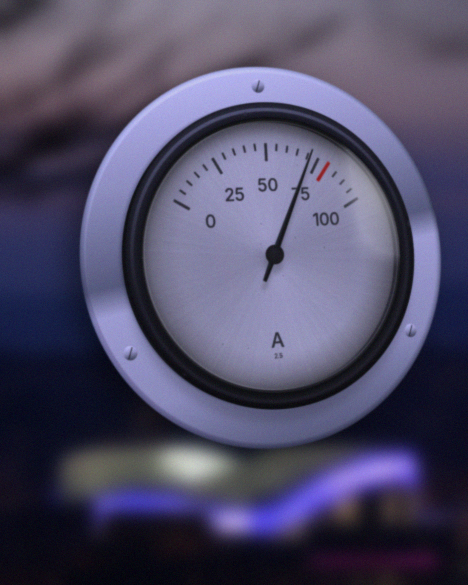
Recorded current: 70
